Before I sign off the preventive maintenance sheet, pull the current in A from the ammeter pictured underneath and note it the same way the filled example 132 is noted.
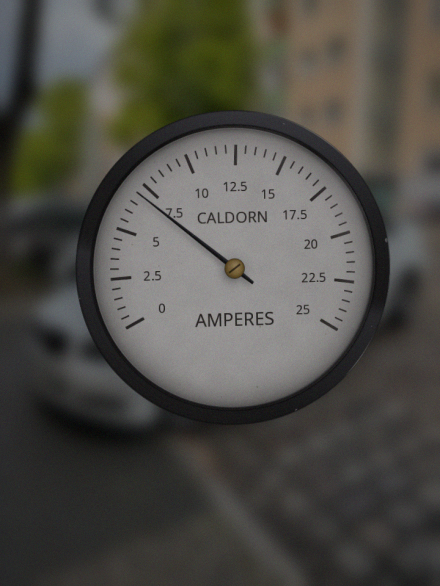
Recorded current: 7
